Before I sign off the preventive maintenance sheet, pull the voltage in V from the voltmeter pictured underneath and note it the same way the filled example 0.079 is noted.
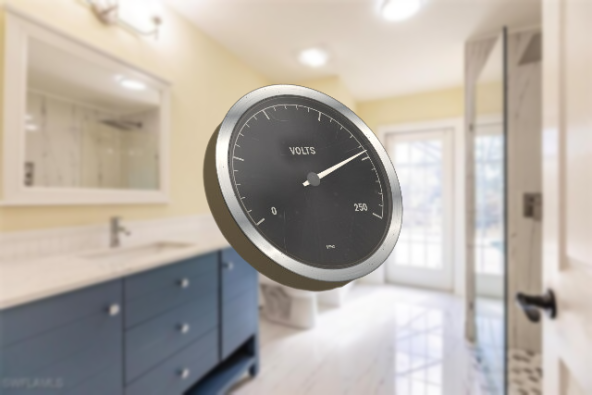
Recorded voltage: 195
